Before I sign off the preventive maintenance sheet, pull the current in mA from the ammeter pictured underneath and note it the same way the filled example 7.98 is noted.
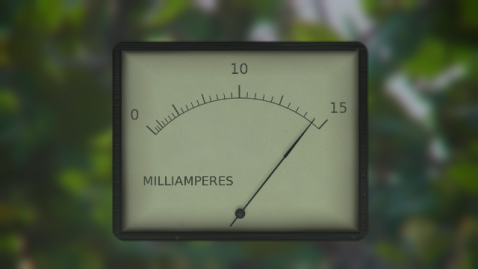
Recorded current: 14.5
